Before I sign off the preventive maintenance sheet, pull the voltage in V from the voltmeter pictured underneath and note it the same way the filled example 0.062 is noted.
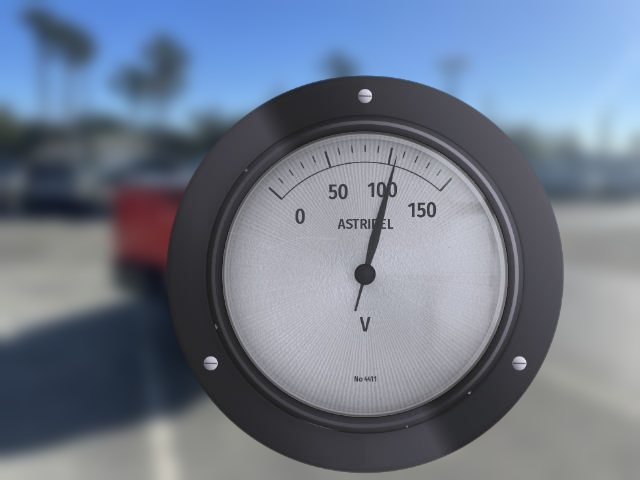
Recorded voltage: 105
